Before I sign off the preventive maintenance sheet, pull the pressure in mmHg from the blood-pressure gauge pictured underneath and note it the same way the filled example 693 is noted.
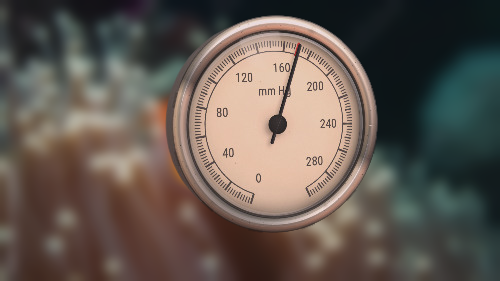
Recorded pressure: 170
